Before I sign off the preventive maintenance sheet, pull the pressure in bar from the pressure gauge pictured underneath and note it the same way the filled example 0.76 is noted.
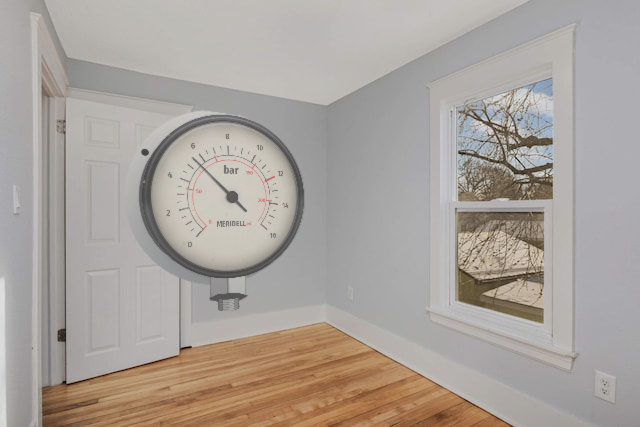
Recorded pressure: 5.5
